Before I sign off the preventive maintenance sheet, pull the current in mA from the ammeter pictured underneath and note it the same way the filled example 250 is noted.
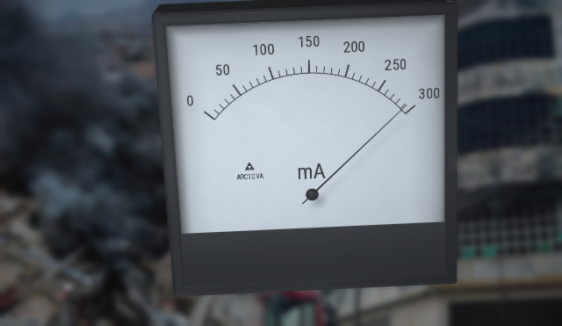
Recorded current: 290
